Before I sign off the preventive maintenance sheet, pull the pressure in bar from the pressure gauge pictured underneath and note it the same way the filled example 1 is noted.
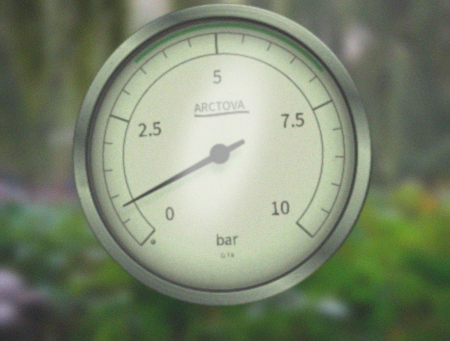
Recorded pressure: 0.75
